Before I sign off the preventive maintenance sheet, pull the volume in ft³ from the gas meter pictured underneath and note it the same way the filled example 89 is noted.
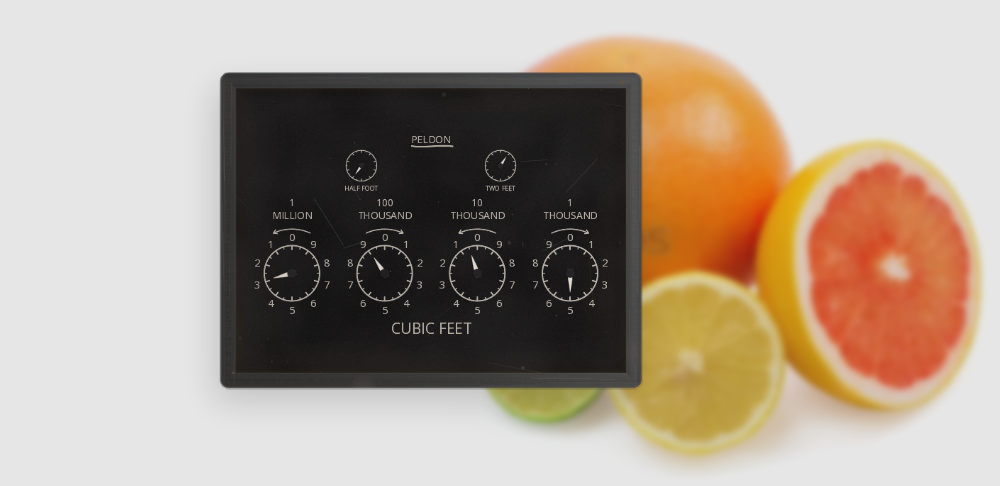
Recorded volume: 290500
